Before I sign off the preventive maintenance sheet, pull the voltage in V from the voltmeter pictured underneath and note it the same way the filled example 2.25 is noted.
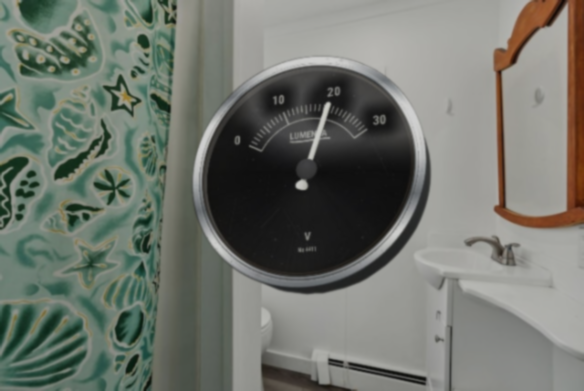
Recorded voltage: 20
